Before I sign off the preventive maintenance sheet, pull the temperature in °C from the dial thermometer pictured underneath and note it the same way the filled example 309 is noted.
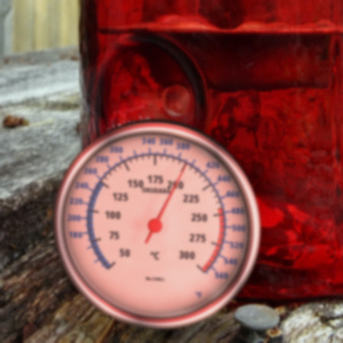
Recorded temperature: 200
